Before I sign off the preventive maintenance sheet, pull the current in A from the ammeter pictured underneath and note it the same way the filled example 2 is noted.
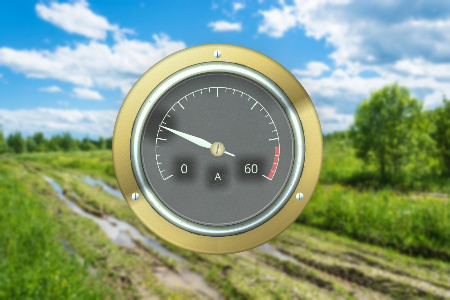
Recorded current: 13
